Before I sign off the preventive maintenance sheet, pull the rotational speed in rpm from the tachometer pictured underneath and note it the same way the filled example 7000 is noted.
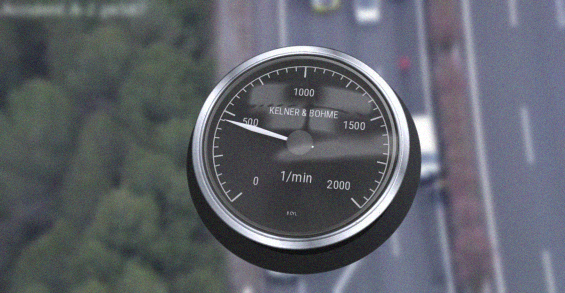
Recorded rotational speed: 450
